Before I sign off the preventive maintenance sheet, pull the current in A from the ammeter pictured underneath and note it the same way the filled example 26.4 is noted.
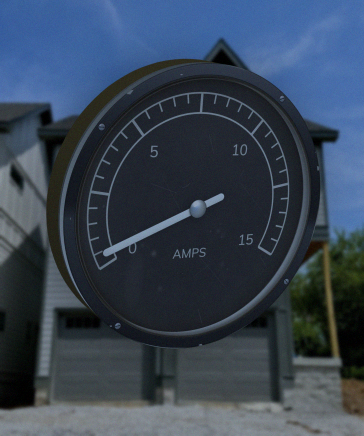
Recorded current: 0.5
